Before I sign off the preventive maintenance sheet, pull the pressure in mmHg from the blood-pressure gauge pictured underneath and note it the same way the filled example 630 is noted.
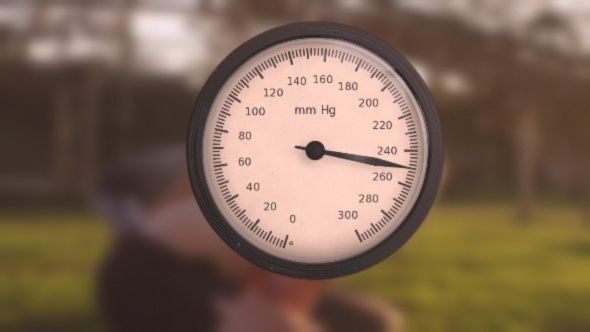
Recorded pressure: 250
